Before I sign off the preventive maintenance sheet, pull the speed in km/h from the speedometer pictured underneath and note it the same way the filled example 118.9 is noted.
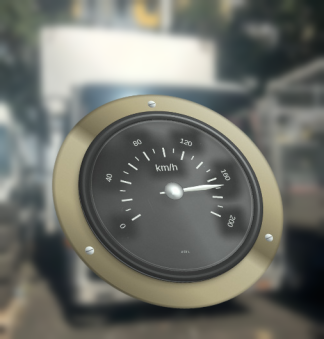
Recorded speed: 170
